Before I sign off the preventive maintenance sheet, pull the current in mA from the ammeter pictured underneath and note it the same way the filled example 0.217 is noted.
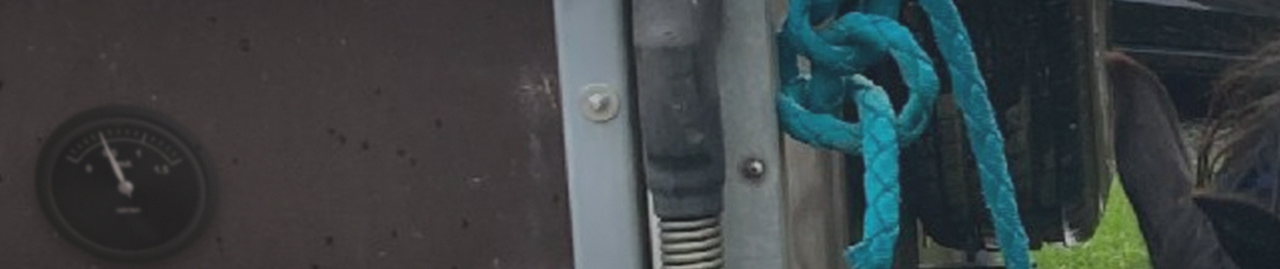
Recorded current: 0.5
